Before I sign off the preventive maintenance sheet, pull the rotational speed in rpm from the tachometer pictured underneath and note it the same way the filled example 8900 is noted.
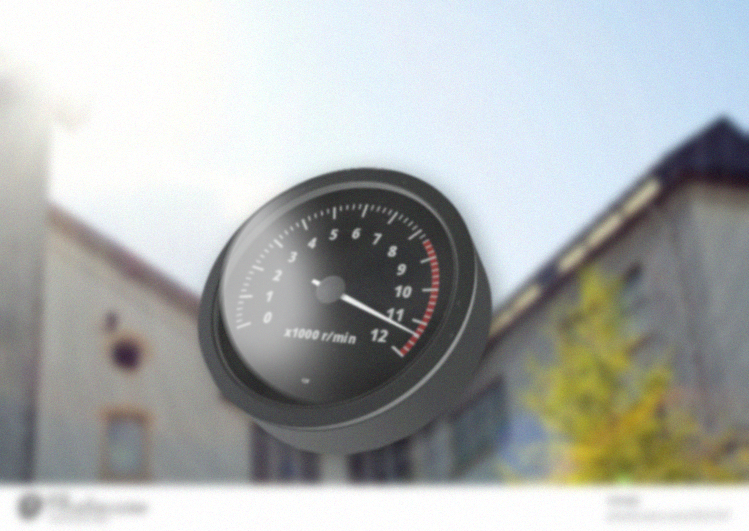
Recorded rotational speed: 11400
